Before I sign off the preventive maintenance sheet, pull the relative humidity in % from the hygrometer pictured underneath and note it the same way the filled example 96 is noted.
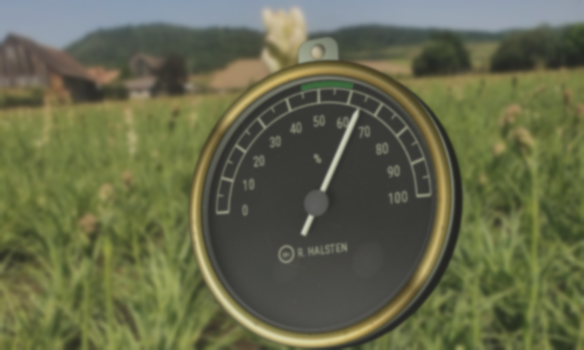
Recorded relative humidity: 65
